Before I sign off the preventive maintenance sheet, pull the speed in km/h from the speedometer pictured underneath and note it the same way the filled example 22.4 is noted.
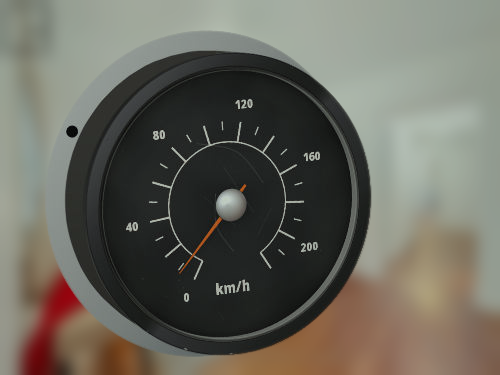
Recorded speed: 10
